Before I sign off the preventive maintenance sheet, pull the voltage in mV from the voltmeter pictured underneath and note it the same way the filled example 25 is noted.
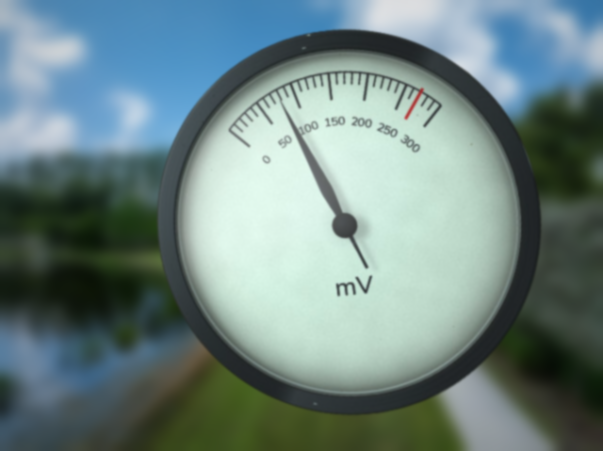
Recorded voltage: 80
